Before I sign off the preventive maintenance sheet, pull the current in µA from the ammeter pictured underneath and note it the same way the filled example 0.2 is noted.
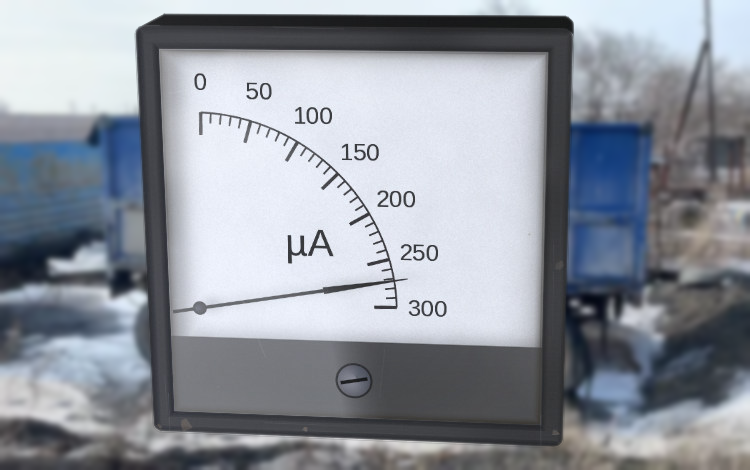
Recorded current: 270
